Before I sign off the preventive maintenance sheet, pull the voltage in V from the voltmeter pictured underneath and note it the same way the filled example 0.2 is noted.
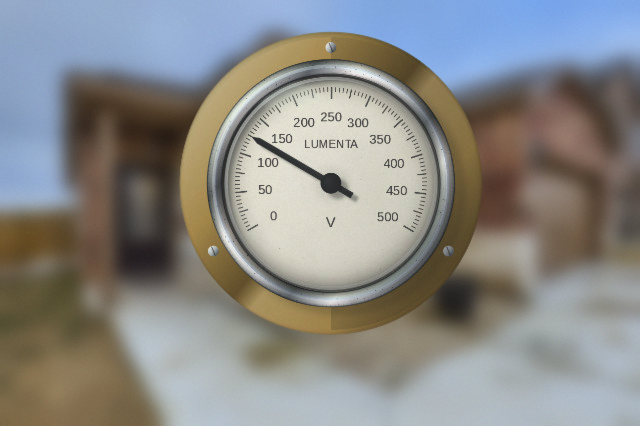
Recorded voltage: 125
